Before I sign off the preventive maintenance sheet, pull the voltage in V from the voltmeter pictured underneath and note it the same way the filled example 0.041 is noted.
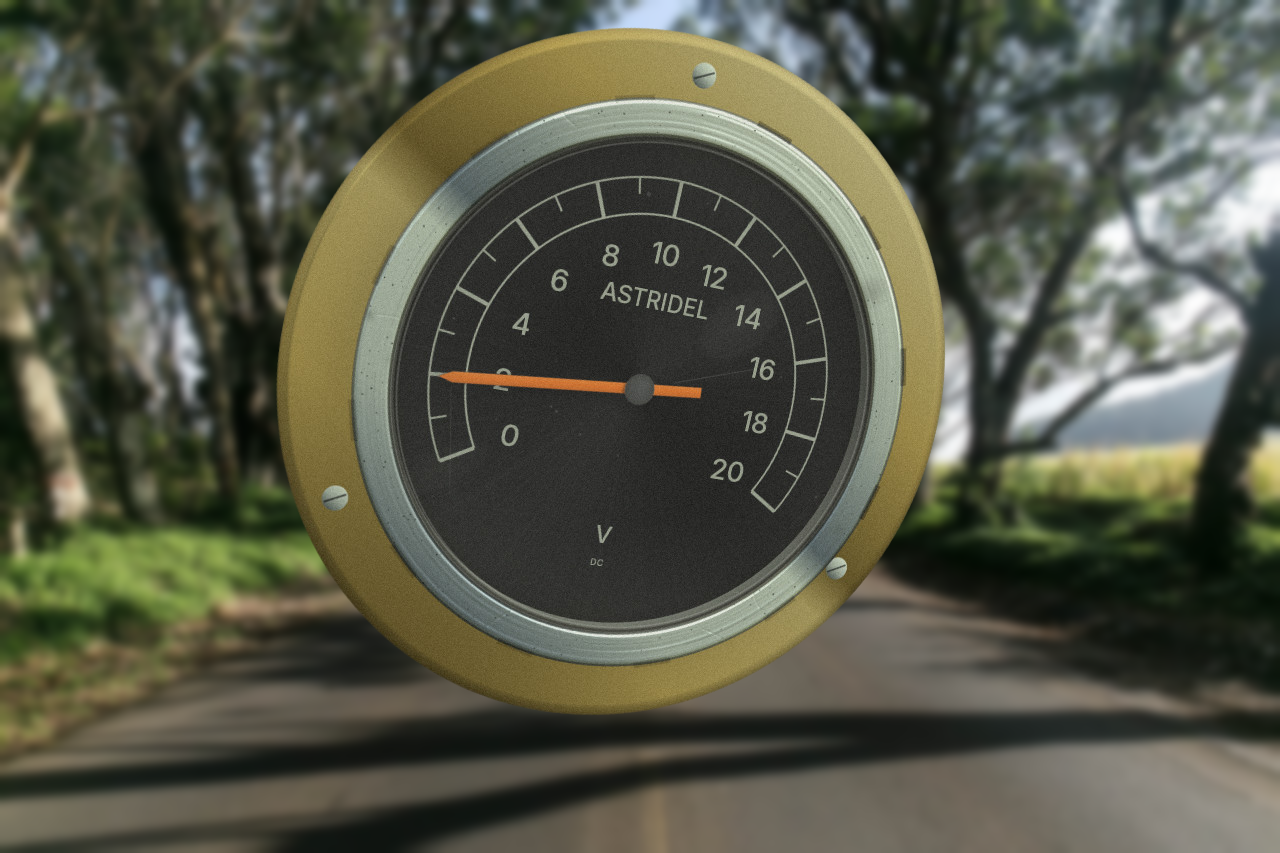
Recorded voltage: 2
